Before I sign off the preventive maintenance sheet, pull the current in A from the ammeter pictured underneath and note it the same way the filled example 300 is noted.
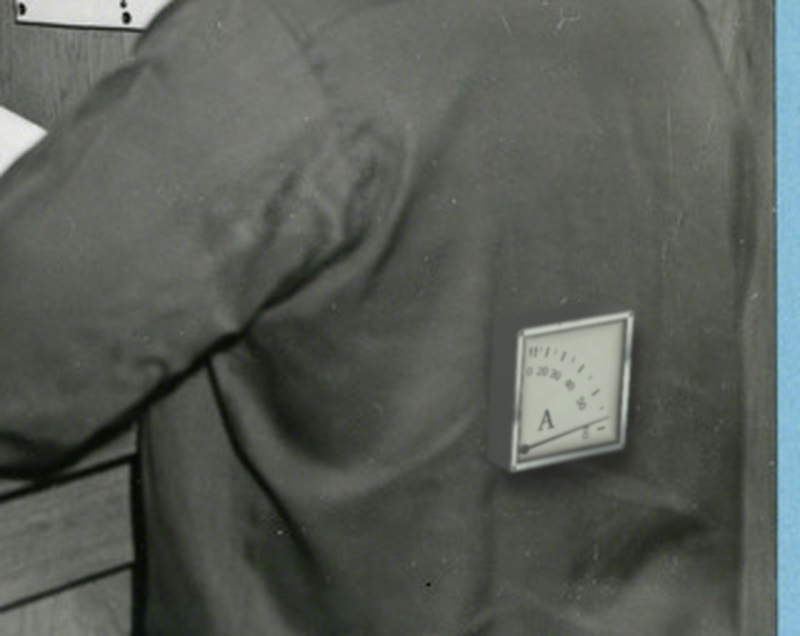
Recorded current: 57.5
